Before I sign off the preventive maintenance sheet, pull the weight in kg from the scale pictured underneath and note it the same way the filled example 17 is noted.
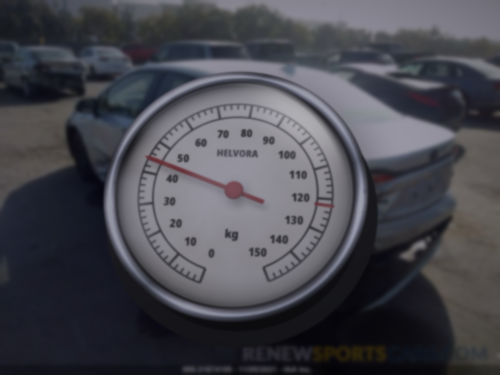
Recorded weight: 44
